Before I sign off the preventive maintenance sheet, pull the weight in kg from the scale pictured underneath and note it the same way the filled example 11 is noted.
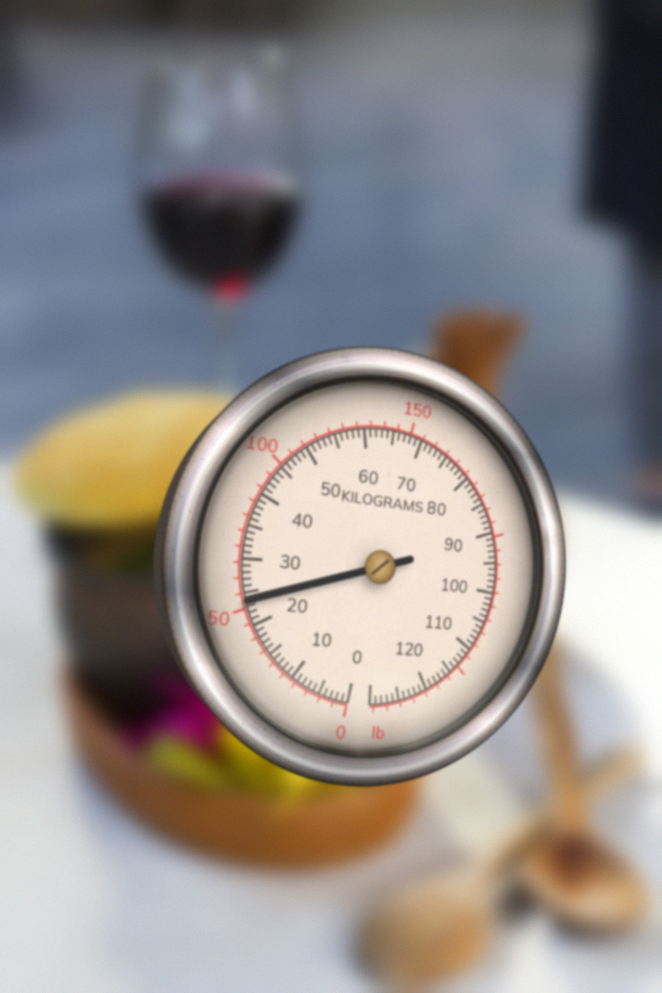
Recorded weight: 24
